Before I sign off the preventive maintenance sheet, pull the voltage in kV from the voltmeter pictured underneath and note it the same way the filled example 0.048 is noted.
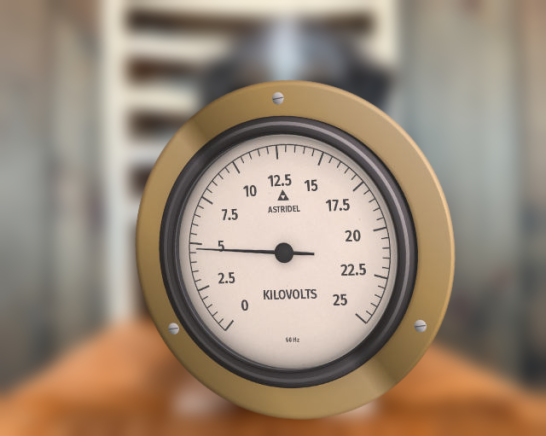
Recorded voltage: 4.75
